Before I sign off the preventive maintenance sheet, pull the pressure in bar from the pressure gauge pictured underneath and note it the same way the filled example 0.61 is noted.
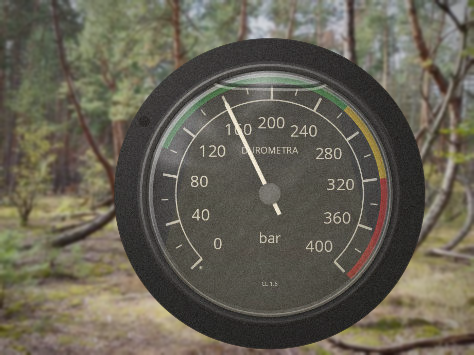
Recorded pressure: 160
